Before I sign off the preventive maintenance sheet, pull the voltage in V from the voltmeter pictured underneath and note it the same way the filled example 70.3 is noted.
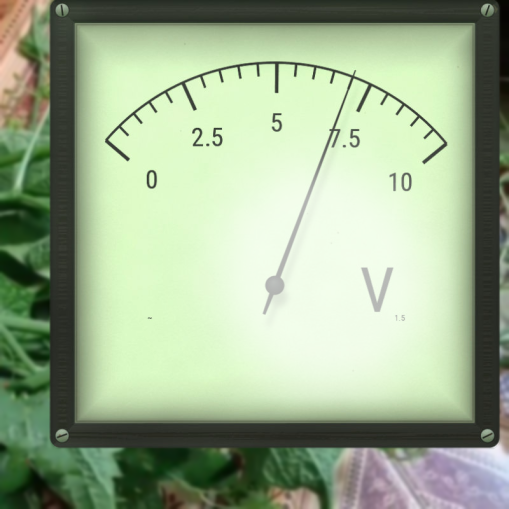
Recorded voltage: 7
